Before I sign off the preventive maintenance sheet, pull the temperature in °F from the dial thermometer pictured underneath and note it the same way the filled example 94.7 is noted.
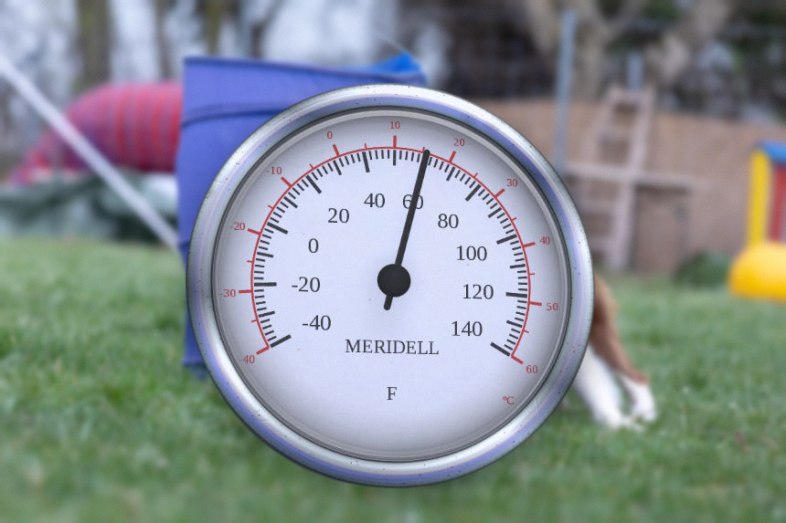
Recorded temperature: 60
